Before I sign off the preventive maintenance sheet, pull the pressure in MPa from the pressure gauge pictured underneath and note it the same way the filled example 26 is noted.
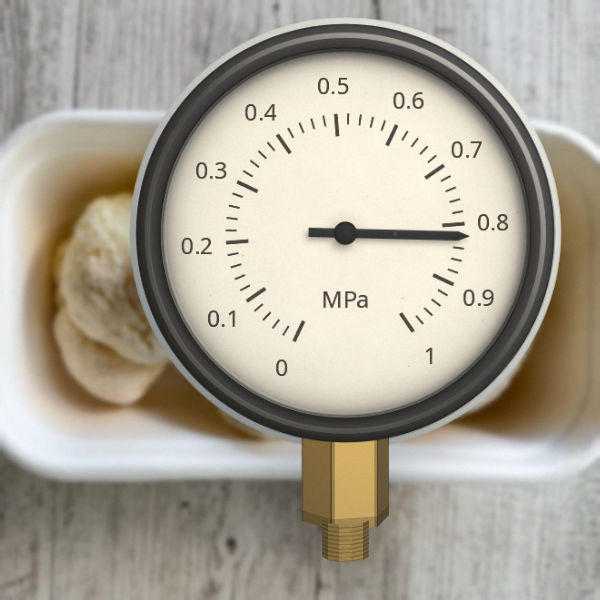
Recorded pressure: 0.82
